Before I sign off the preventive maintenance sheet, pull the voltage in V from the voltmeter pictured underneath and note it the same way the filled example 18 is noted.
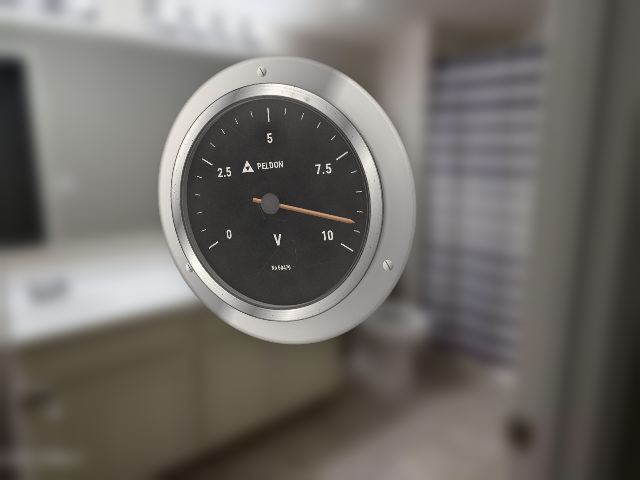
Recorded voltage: 9.25
